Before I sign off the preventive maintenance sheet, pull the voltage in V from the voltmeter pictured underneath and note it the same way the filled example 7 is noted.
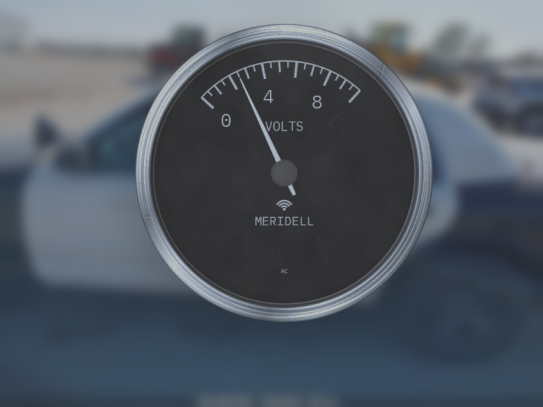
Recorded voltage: 2.5
